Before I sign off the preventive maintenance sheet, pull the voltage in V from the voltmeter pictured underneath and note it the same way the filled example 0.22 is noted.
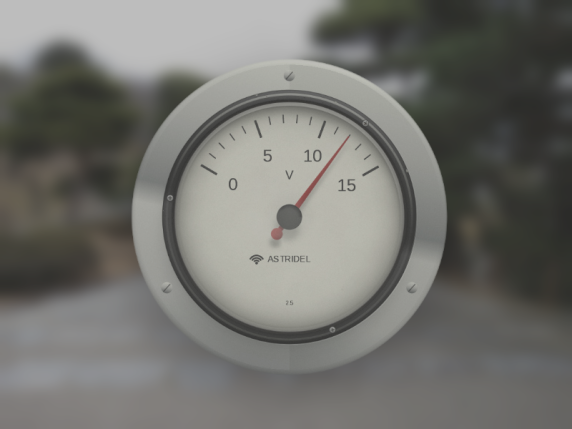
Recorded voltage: 12
